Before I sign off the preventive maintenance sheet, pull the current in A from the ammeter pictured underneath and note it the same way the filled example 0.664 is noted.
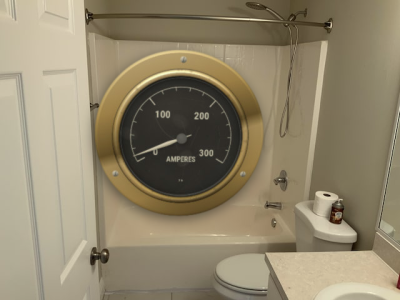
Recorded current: 10
